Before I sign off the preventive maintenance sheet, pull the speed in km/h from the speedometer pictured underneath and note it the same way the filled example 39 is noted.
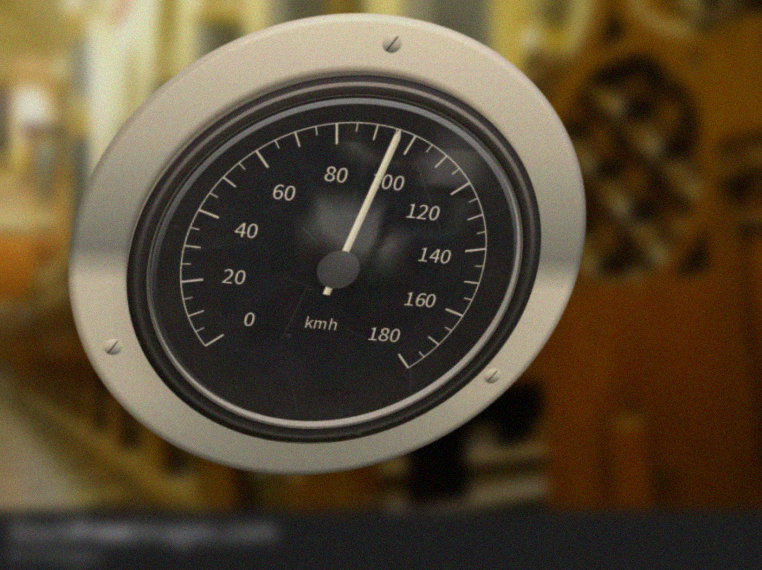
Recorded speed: 95
